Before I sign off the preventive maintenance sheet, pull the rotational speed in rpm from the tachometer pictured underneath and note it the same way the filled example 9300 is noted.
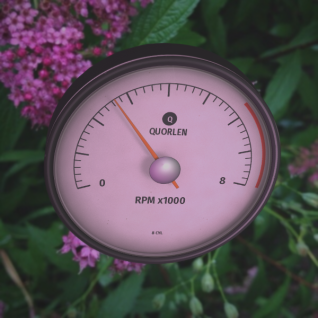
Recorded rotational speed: 2700
